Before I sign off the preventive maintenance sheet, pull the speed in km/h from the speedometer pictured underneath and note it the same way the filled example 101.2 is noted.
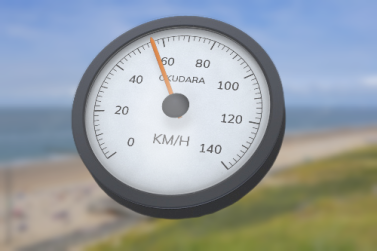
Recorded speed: 56
